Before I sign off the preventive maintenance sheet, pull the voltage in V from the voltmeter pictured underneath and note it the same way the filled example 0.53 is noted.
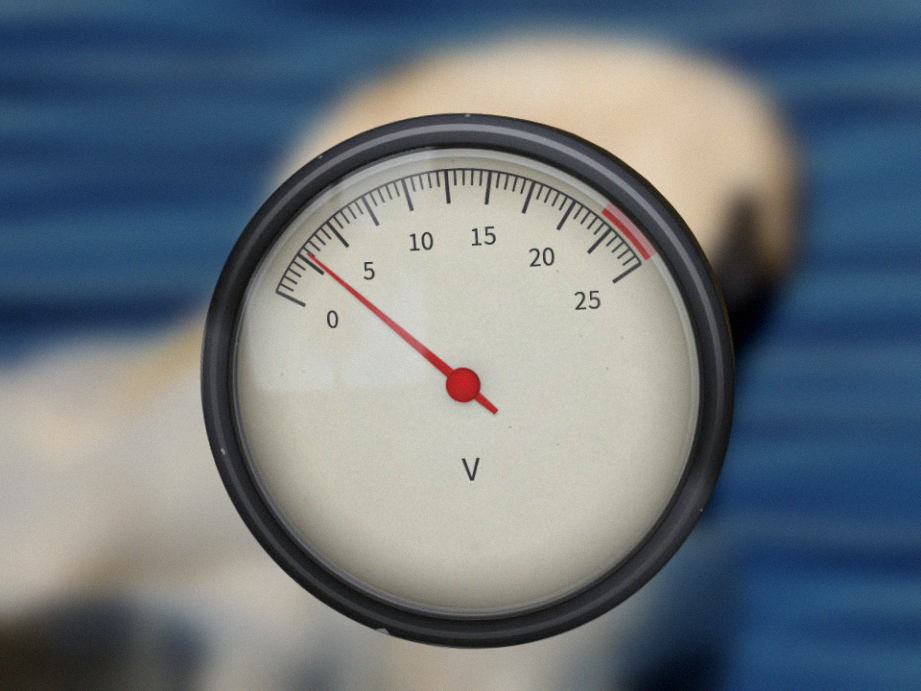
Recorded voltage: 3
